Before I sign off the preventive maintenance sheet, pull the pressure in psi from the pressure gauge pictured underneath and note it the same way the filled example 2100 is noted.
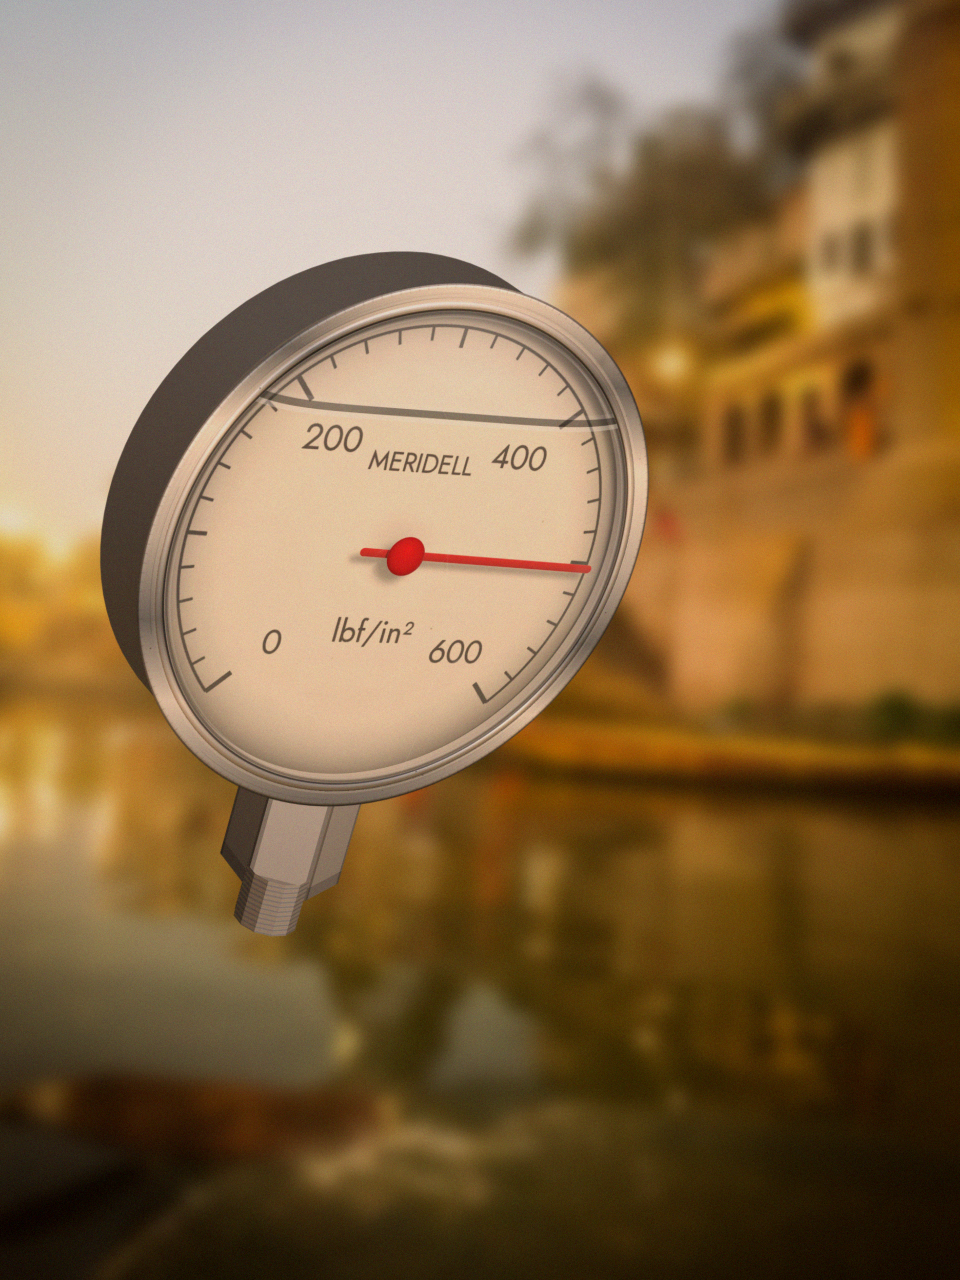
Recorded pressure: 500
